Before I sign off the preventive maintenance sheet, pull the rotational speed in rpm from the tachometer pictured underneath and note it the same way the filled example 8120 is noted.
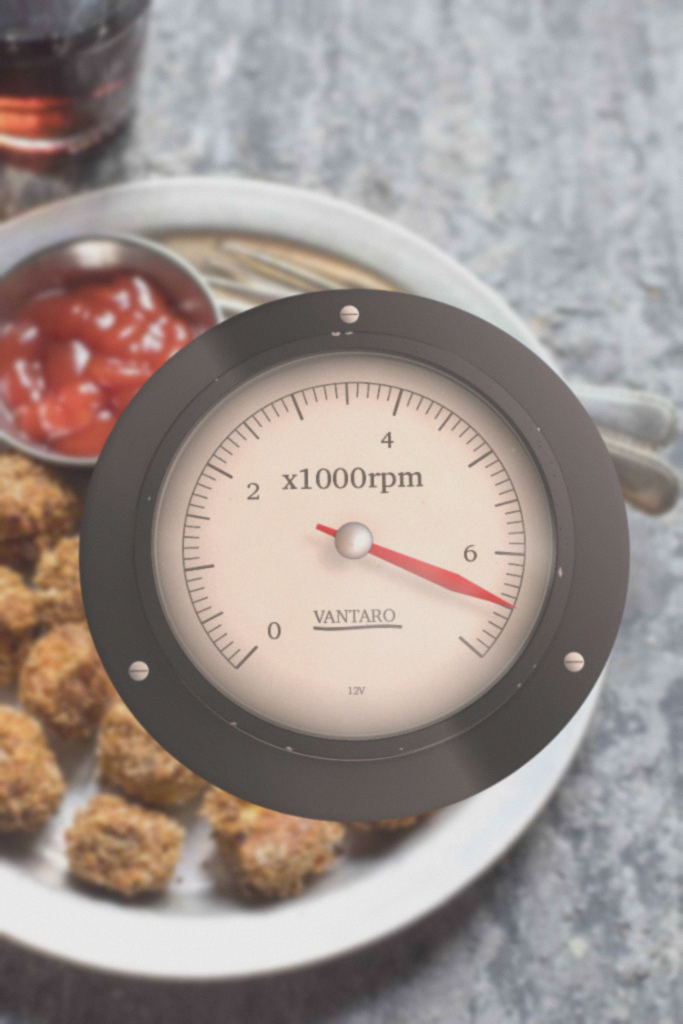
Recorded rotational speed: 6500
